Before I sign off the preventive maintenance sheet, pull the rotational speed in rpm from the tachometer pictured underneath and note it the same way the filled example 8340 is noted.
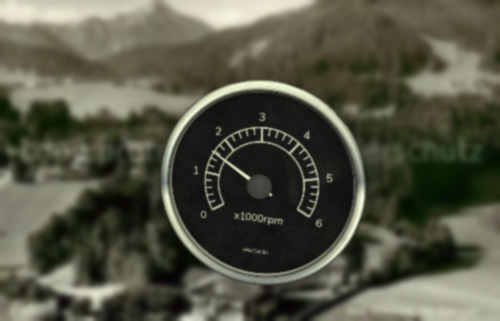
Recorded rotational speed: 1600
